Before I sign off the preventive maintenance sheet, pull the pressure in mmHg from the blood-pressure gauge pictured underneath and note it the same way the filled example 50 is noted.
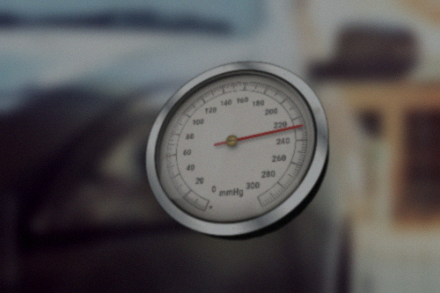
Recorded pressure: 230
